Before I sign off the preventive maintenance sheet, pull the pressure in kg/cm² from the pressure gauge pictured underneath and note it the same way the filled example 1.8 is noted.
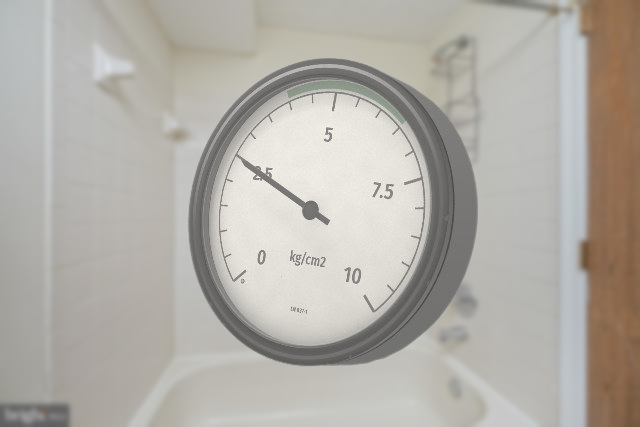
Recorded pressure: 2.5
